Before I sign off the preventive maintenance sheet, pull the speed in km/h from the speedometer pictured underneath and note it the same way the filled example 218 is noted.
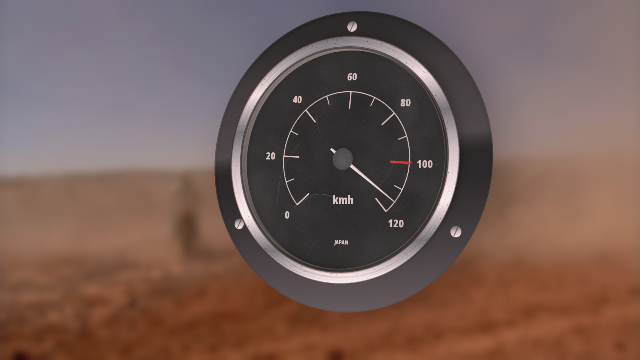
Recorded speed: 115
